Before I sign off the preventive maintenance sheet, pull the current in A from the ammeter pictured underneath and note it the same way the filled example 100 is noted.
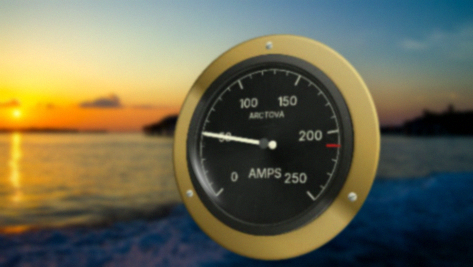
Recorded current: 50
